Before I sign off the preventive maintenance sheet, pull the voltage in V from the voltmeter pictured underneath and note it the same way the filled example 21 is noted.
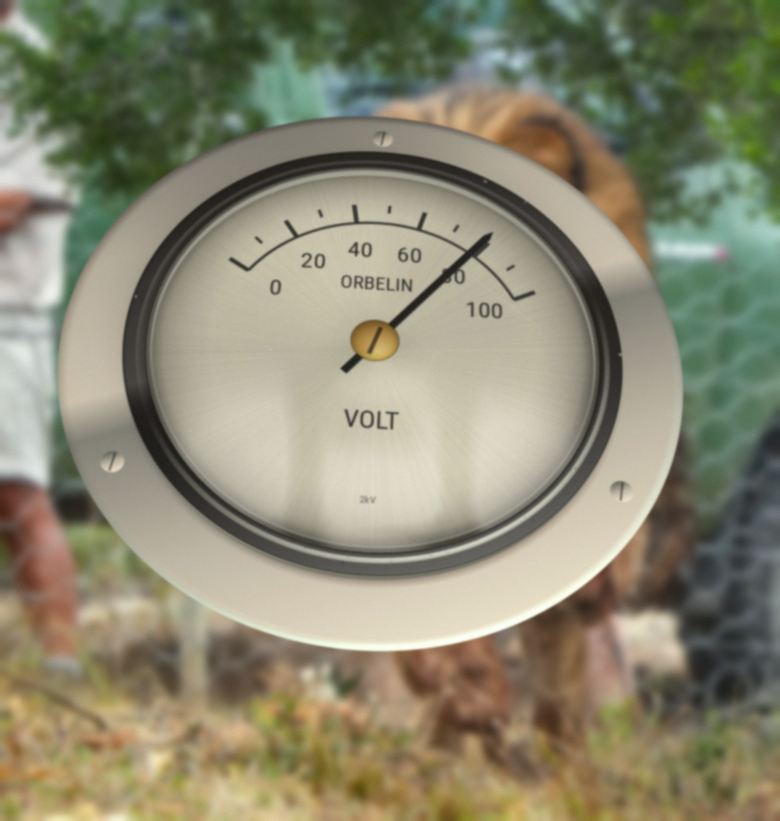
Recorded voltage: 80
